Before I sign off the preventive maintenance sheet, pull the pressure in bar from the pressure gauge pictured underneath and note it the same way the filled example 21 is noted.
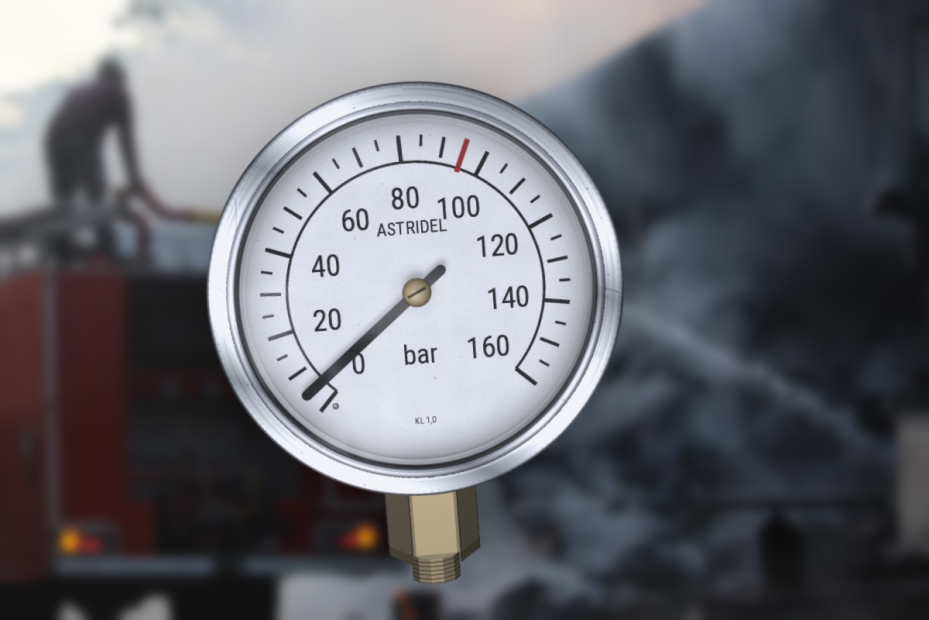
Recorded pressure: 5
